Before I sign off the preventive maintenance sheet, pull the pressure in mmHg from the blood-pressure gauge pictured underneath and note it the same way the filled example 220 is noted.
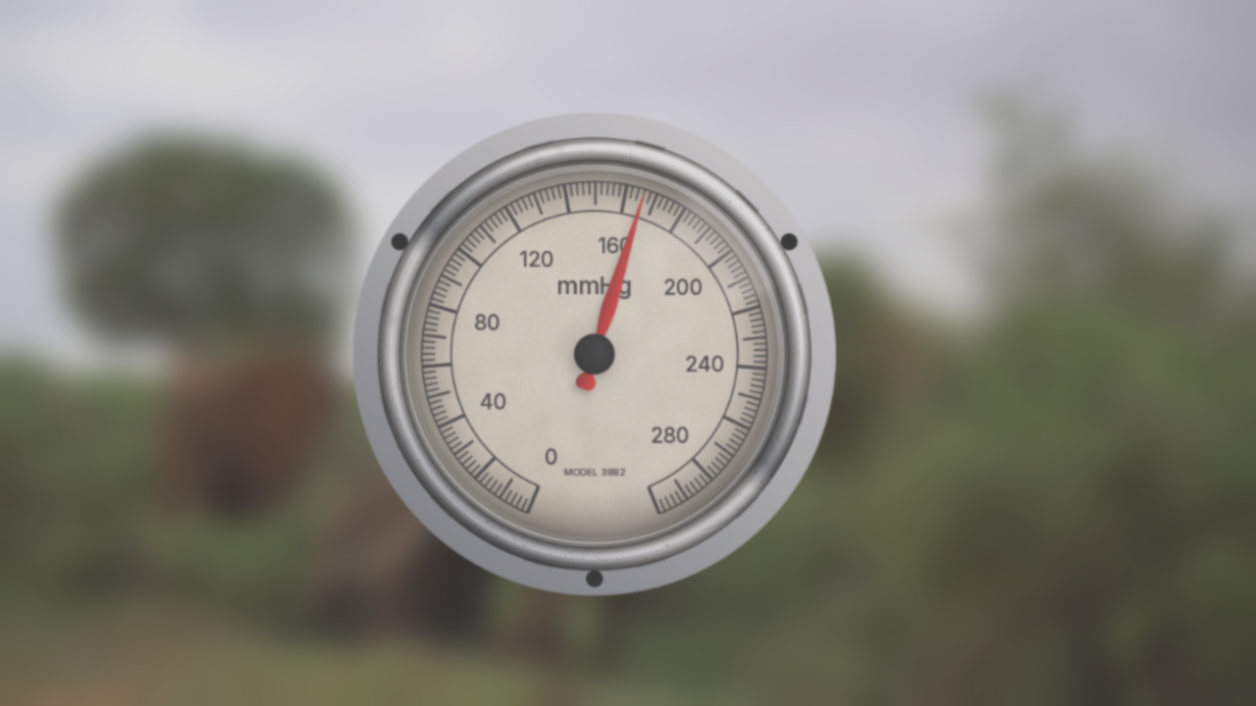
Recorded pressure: 166
